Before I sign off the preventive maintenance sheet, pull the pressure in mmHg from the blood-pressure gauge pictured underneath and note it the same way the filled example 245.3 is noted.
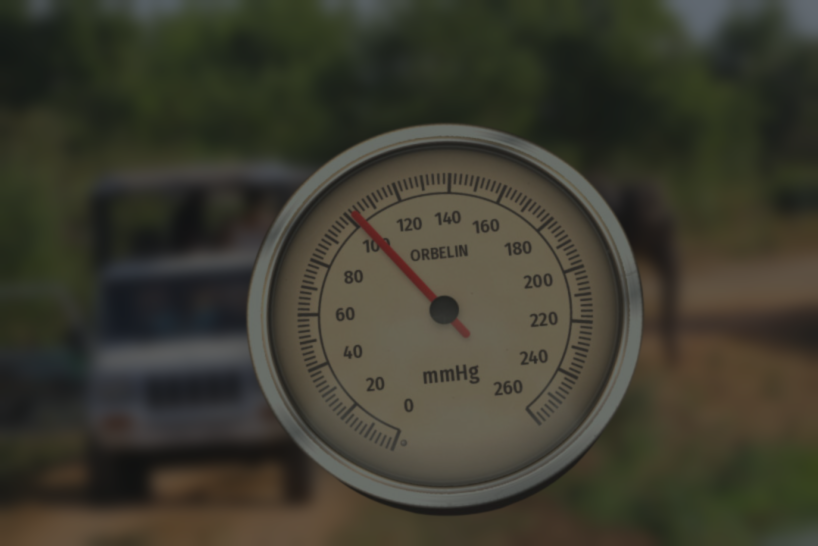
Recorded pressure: 102
